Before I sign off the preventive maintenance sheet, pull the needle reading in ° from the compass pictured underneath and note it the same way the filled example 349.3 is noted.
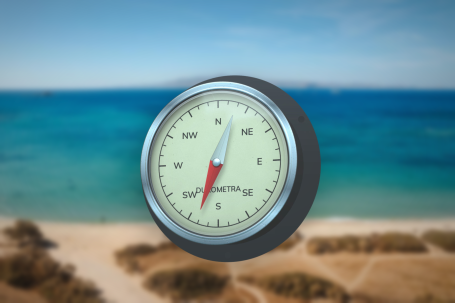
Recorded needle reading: 200
